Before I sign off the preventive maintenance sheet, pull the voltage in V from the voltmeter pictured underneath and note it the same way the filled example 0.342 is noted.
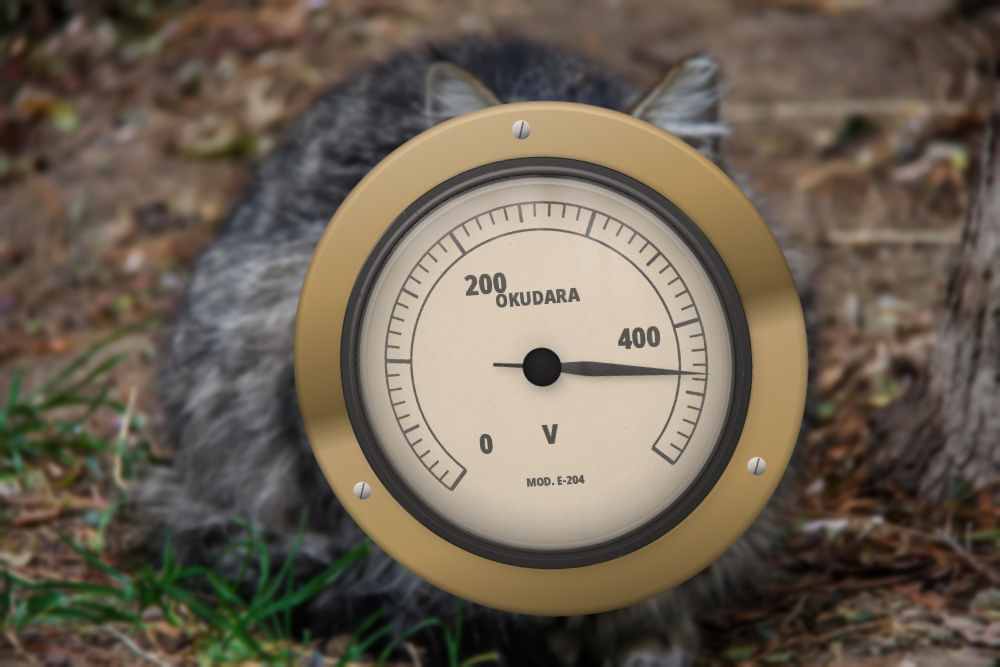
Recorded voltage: 435
